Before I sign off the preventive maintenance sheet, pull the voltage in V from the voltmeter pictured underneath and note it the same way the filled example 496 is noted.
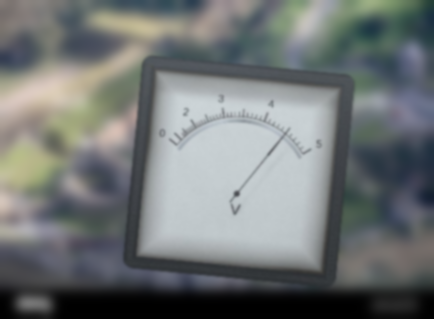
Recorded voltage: 4.5
